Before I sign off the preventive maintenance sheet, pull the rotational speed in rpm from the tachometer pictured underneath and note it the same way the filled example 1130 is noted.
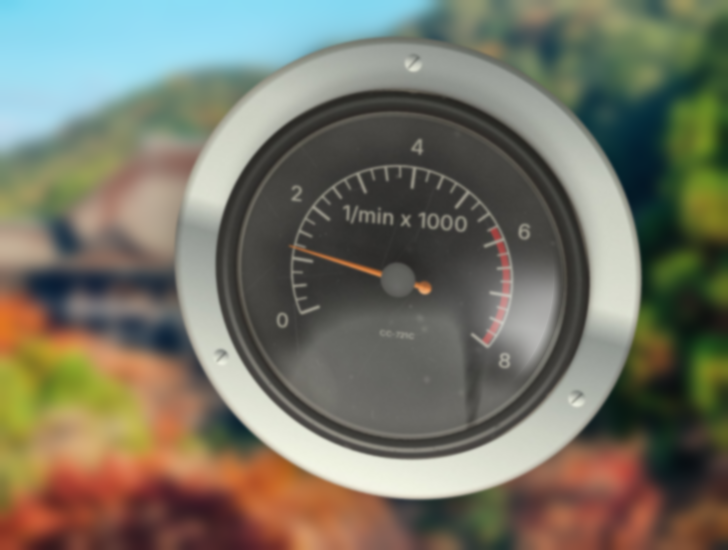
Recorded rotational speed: 1250
